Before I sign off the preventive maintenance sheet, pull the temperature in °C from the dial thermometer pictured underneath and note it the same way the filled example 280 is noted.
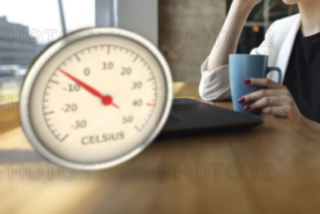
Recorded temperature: -6
